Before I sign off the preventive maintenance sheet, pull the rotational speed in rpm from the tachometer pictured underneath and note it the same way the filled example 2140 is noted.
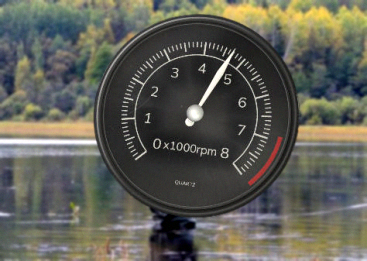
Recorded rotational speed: 4700
